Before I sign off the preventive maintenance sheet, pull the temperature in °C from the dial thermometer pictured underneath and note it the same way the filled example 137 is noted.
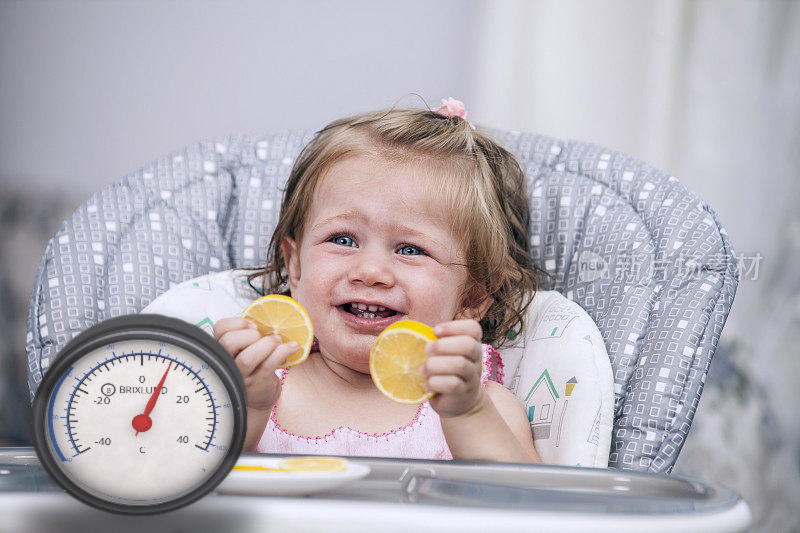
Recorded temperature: 8
